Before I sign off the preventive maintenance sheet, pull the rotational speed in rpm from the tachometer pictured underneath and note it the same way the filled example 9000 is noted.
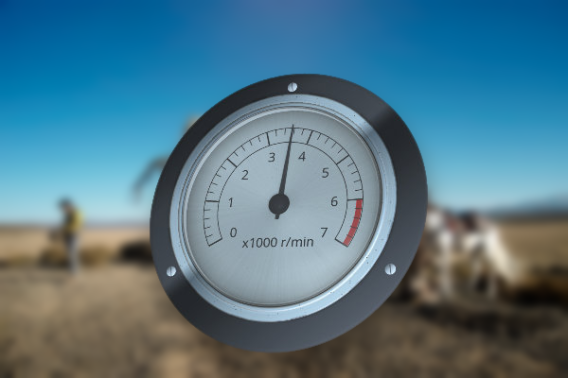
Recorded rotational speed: 3600
